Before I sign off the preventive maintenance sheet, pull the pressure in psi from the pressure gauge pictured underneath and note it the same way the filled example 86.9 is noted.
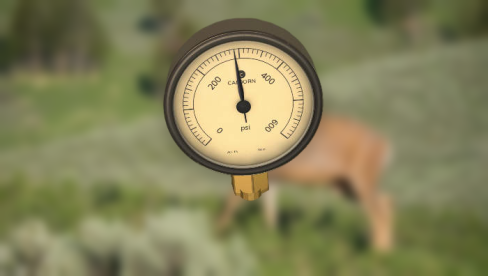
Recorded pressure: 290
